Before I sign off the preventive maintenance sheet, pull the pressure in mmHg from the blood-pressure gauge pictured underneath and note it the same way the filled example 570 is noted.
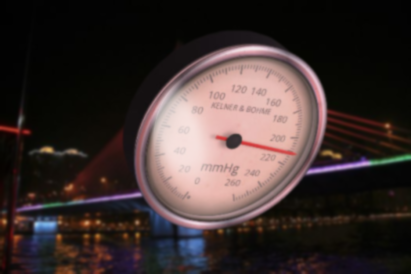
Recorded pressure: 210
